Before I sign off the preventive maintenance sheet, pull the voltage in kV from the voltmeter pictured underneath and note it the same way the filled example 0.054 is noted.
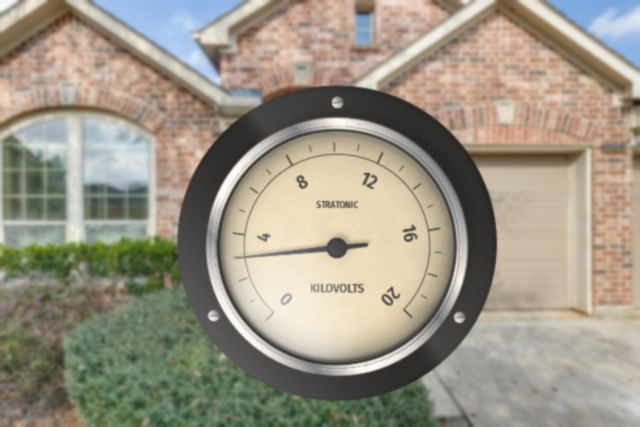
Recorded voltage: 3
